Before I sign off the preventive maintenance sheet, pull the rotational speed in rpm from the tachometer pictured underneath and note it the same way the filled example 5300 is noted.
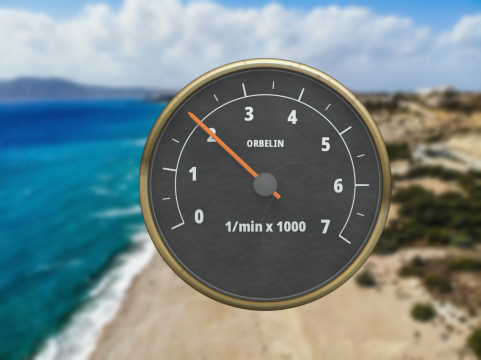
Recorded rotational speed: 2000
